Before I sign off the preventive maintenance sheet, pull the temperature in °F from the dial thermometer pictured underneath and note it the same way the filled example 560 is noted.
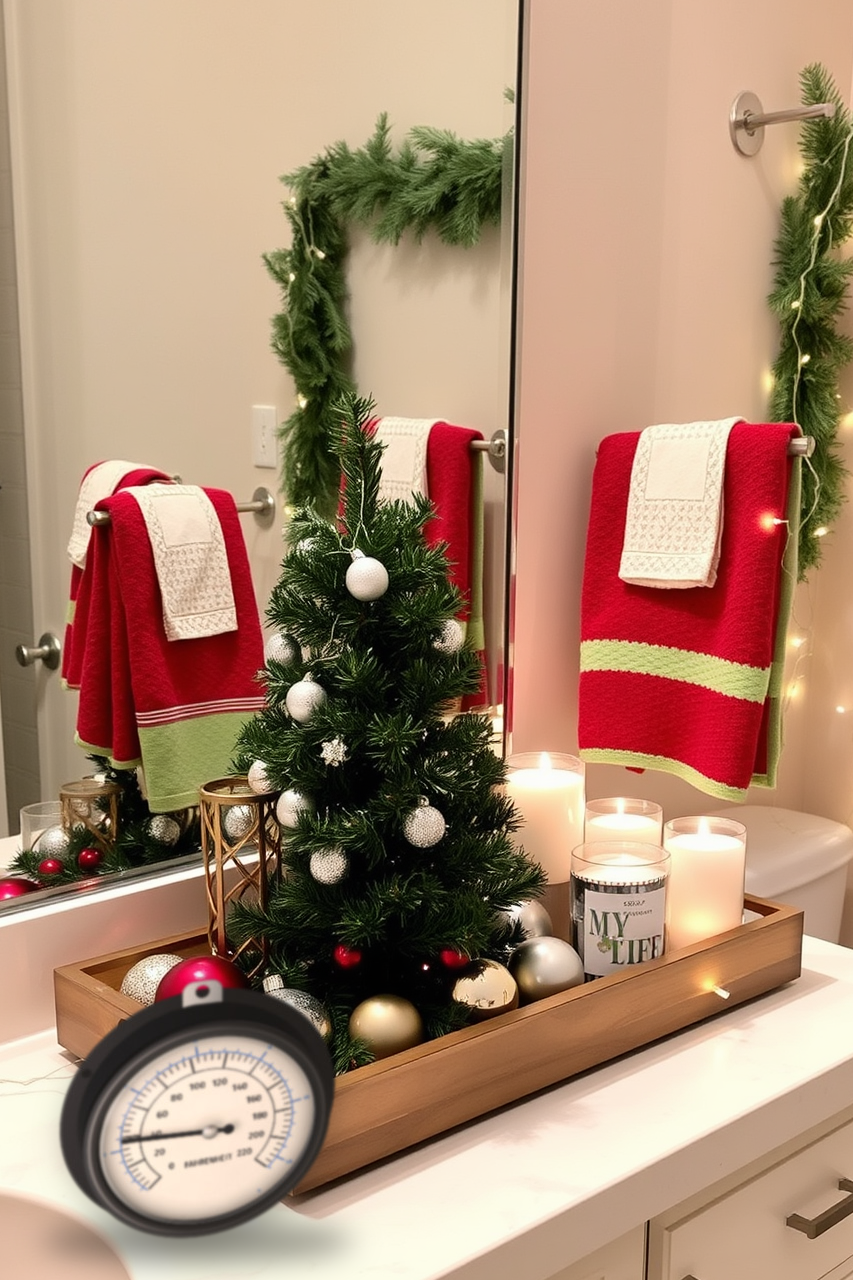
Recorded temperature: 40
